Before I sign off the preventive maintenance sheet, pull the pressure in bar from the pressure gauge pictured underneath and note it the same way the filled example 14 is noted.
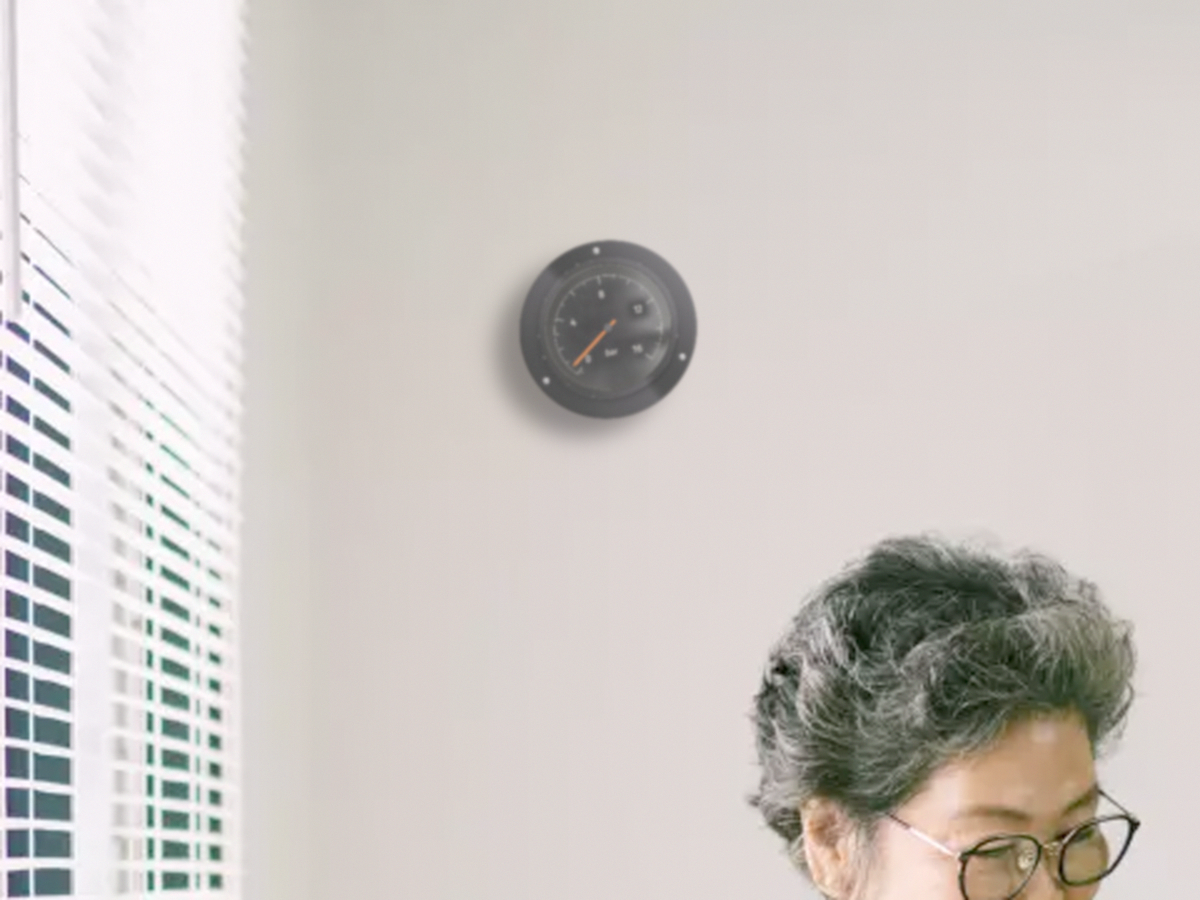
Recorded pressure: 0.5
